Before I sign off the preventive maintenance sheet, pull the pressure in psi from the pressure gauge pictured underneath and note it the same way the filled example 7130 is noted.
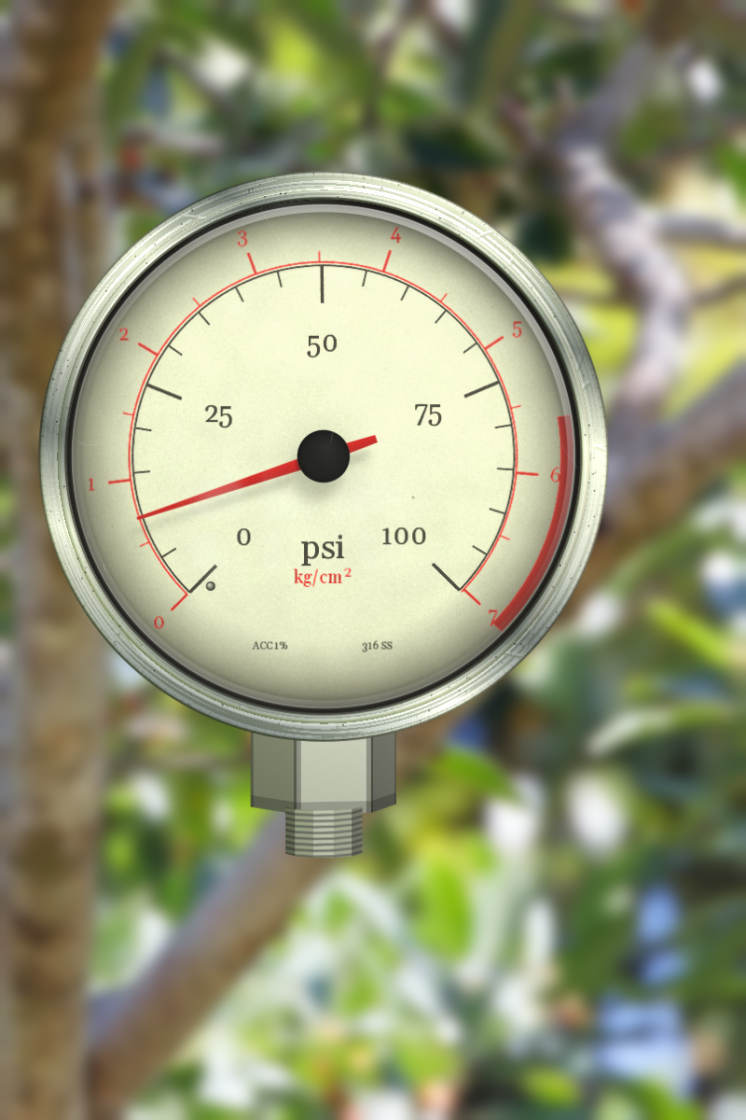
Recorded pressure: 10
